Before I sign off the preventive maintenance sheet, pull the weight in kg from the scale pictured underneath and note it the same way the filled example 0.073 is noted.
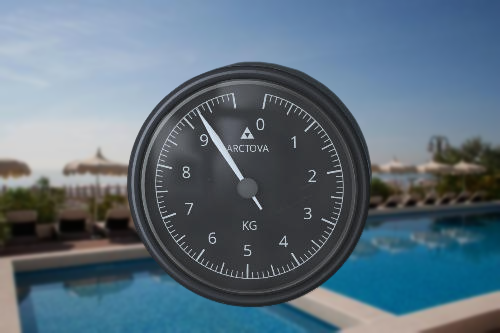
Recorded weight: 9.3
